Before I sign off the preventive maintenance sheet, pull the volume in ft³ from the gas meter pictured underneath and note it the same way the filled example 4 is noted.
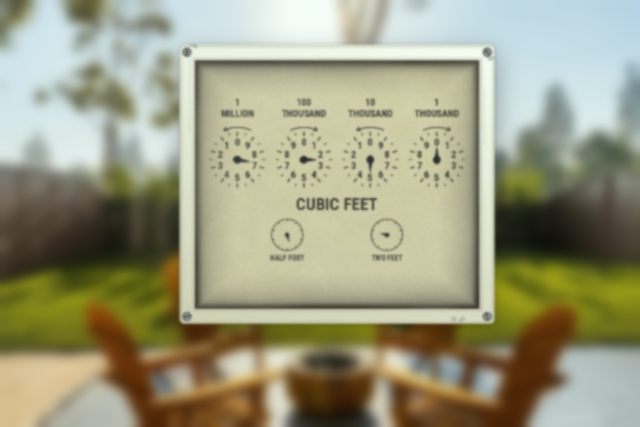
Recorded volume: 725000
